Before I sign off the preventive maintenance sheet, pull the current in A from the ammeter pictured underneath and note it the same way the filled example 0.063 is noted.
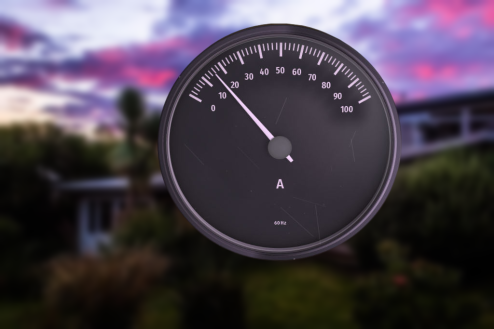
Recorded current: 16
